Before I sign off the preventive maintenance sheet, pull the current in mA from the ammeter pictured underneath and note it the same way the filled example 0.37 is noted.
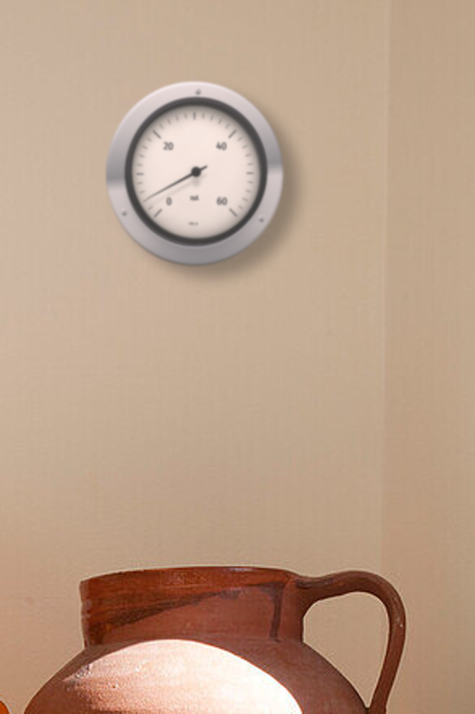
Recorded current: 4
